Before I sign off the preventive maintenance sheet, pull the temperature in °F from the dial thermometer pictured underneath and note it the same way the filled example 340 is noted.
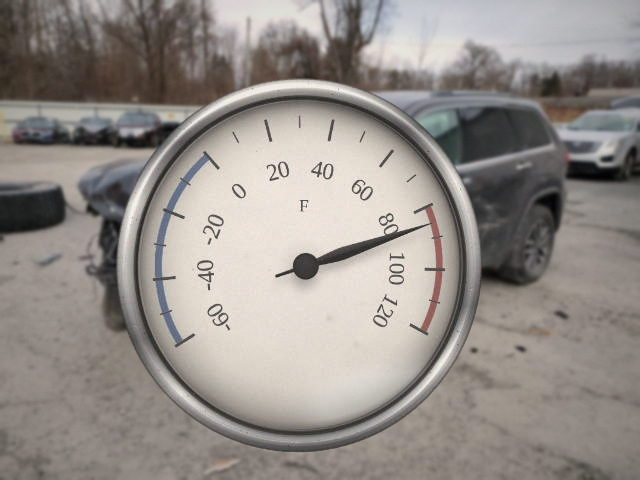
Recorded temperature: 85
